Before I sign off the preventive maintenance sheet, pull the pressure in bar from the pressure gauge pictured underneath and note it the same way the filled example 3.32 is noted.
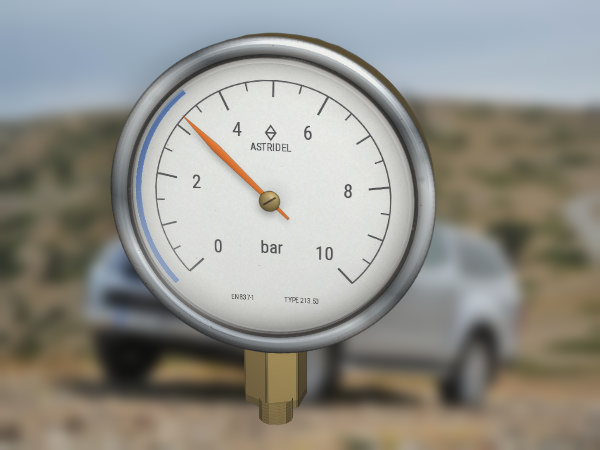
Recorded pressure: 3.25
